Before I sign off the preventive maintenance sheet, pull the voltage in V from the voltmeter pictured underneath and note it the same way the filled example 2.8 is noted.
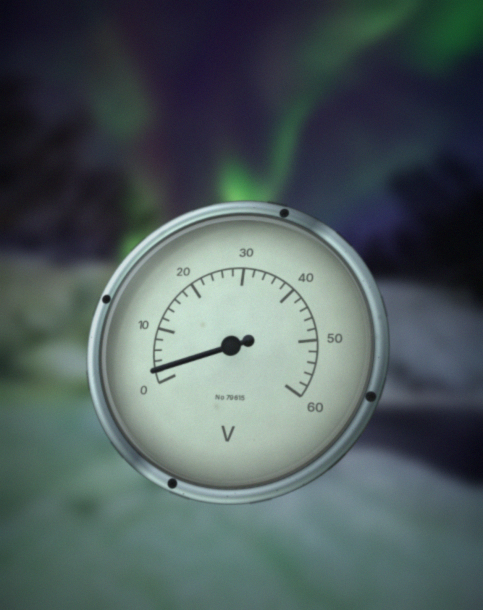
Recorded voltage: 2
